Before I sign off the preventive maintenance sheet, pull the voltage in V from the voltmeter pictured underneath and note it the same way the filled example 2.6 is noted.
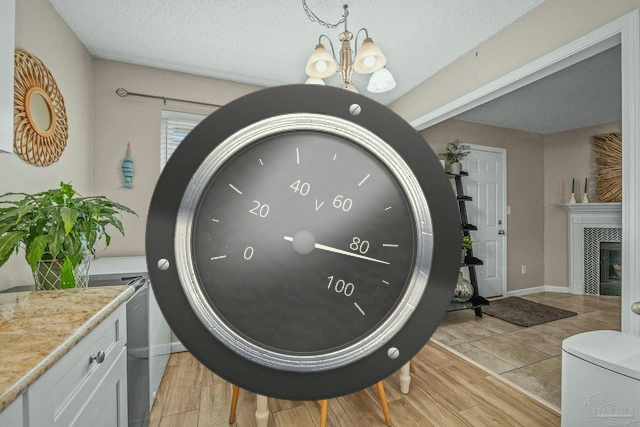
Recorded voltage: 85
